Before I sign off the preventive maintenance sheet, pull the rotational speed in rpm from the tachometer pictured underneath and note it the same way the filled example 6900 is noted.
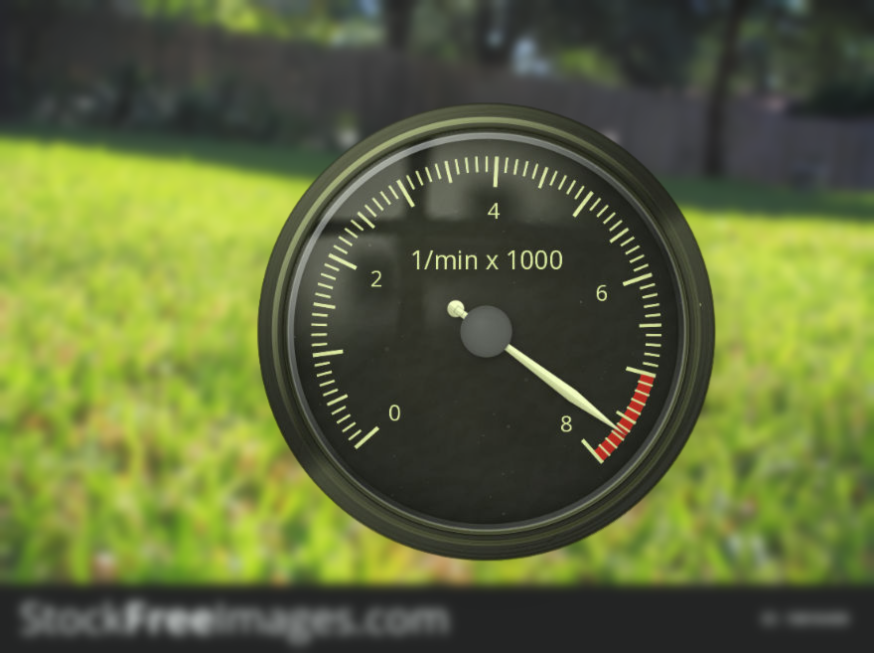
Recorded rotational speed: 7650
